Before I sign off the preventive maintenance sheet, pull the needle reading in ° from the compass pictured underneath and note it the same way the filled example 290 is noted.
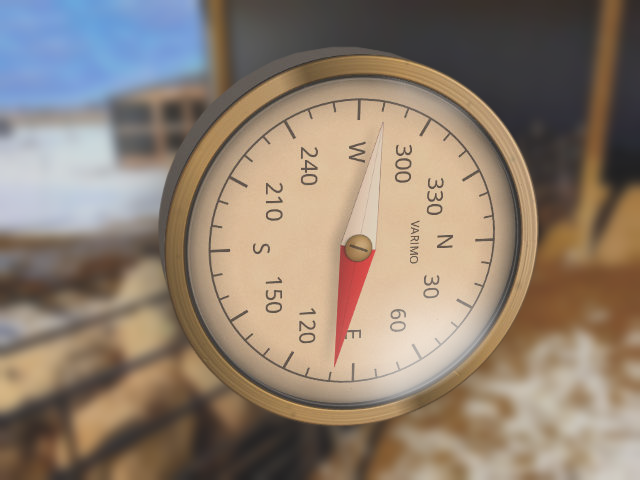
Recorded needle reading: 100
